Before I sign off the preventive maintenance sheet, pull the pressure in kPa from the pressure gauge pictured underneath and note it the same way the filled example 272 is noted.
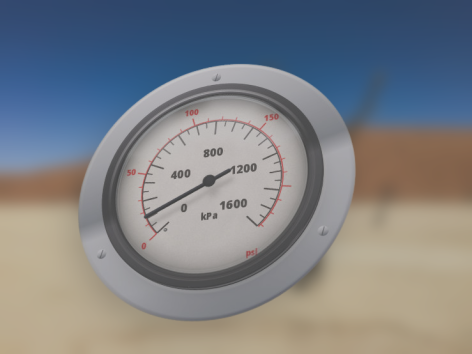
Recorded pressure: 100
